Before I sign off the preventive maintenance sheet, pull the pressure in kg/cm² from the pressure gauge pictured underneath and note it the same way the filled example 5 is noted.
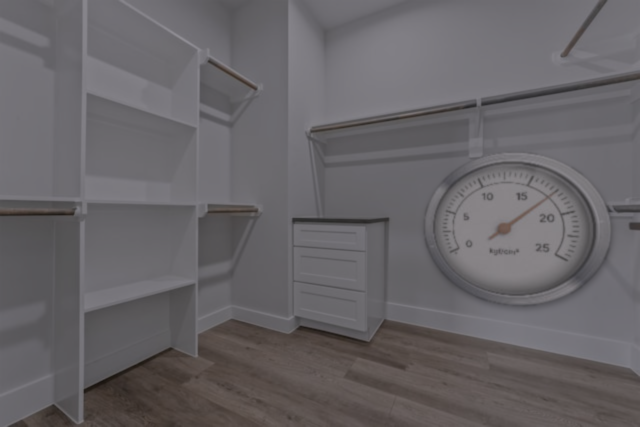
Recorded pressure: 17.5
